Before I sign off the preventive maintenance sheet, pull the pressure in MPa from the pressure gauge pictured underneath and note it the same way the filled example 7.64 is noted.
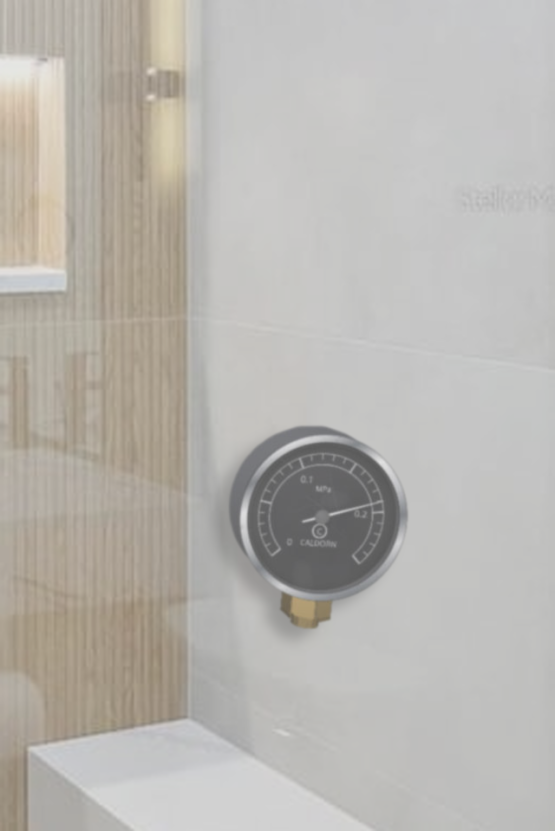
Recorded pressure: 0.19
